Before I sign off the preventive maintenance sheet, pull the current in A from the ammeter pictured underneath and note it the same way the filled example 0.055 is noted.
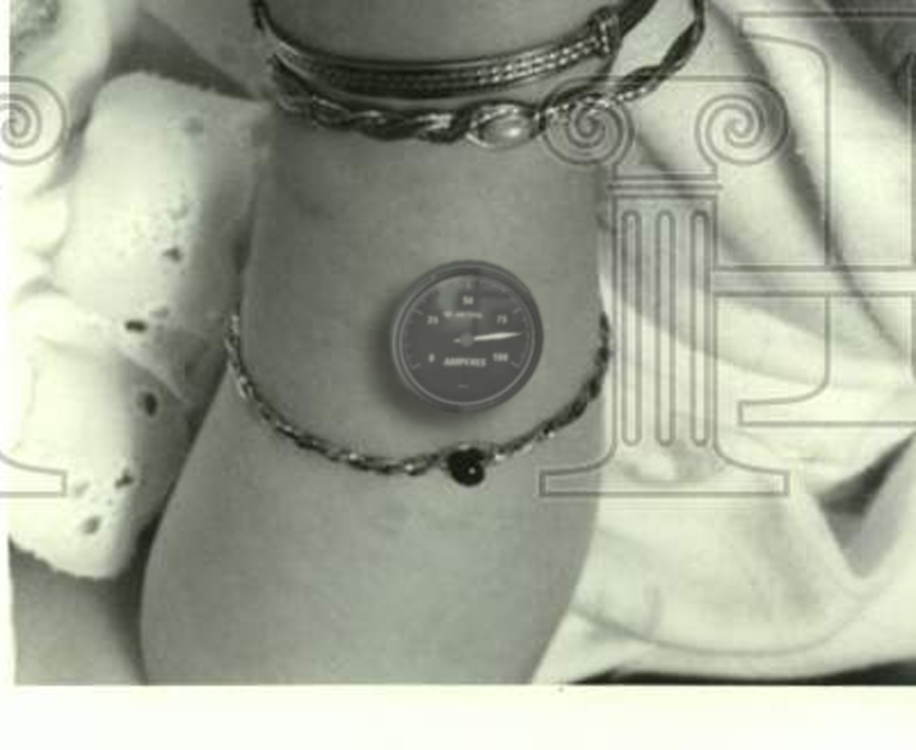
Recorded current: 85
